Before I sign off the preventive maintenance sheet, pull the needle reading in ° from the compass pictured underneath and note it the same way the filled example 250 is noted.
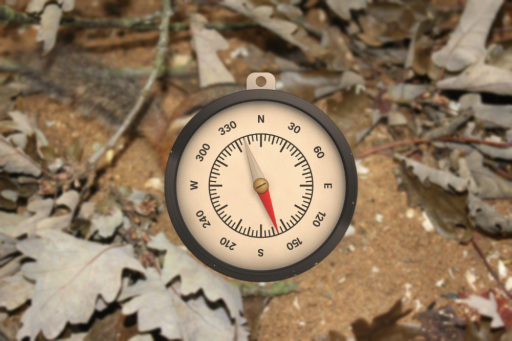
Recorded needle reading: 160
